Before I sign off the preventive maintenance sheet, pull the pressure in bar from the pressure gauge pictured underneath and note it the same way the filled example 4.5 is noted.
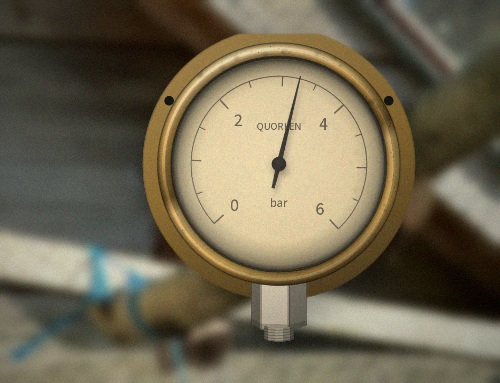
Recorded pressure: 3.25
